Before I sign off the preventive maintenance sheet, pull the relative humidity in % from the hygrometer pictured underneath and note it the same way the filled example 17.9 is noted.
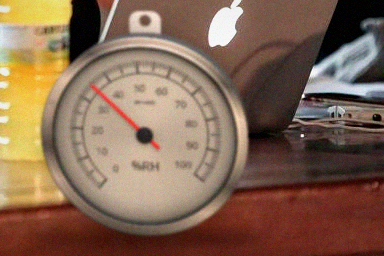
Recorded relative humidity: 35
